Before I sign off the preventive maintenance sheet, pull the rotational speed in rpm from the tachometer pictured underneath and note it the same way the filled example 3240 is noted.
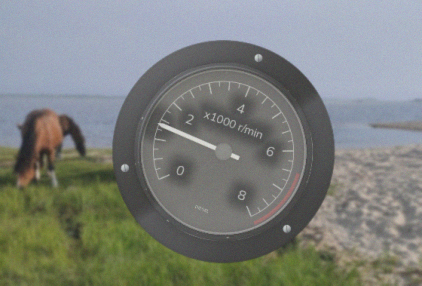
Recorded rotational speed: 1375
